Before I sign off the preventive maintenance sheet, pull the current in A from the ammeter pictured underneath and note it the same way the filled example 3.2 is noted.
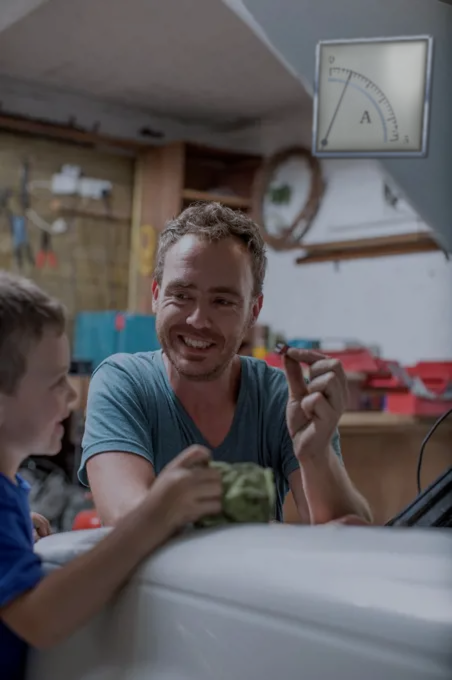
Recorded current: 1
